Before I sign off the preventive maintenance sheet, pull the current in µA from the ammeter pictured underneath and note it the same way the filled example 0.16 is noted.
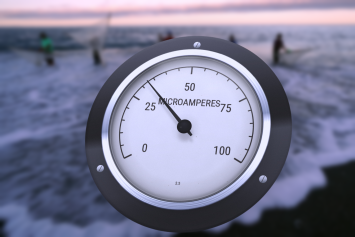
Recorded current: 32.5
